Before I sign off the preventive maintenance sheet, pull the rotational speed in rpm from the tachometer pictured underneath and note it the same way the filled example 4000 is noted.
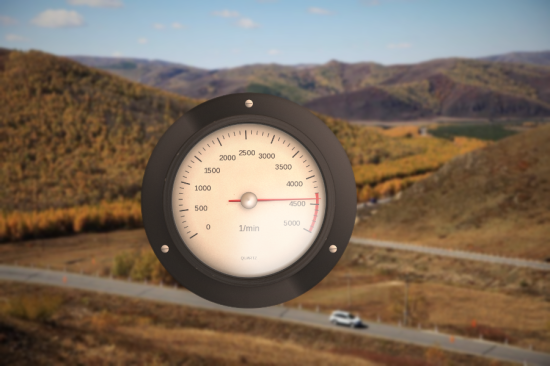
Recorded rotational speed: 4400
